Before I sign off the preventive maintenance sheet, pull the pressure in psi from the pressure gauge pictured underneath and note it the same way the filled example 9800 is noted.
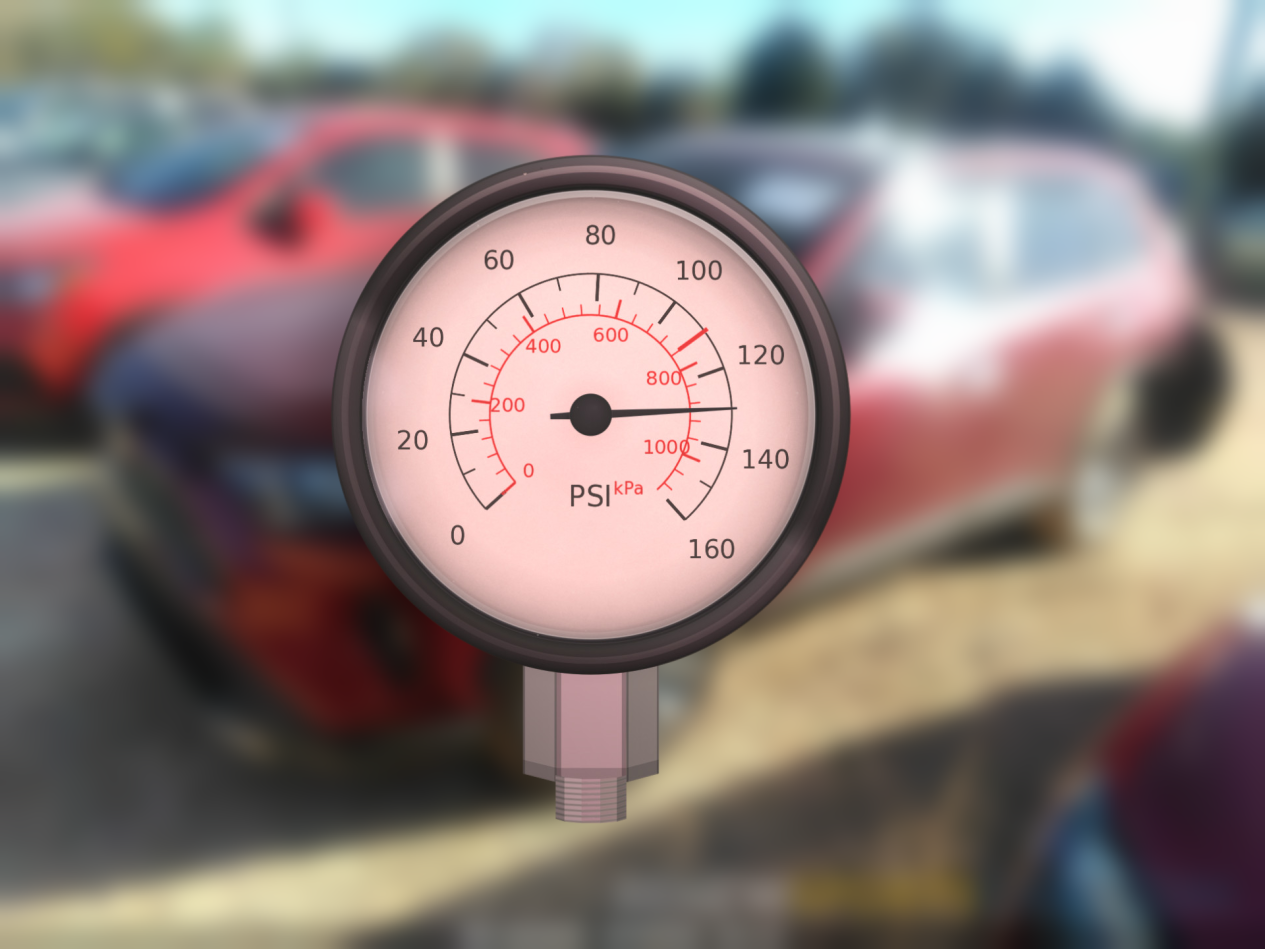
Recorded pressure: 130
